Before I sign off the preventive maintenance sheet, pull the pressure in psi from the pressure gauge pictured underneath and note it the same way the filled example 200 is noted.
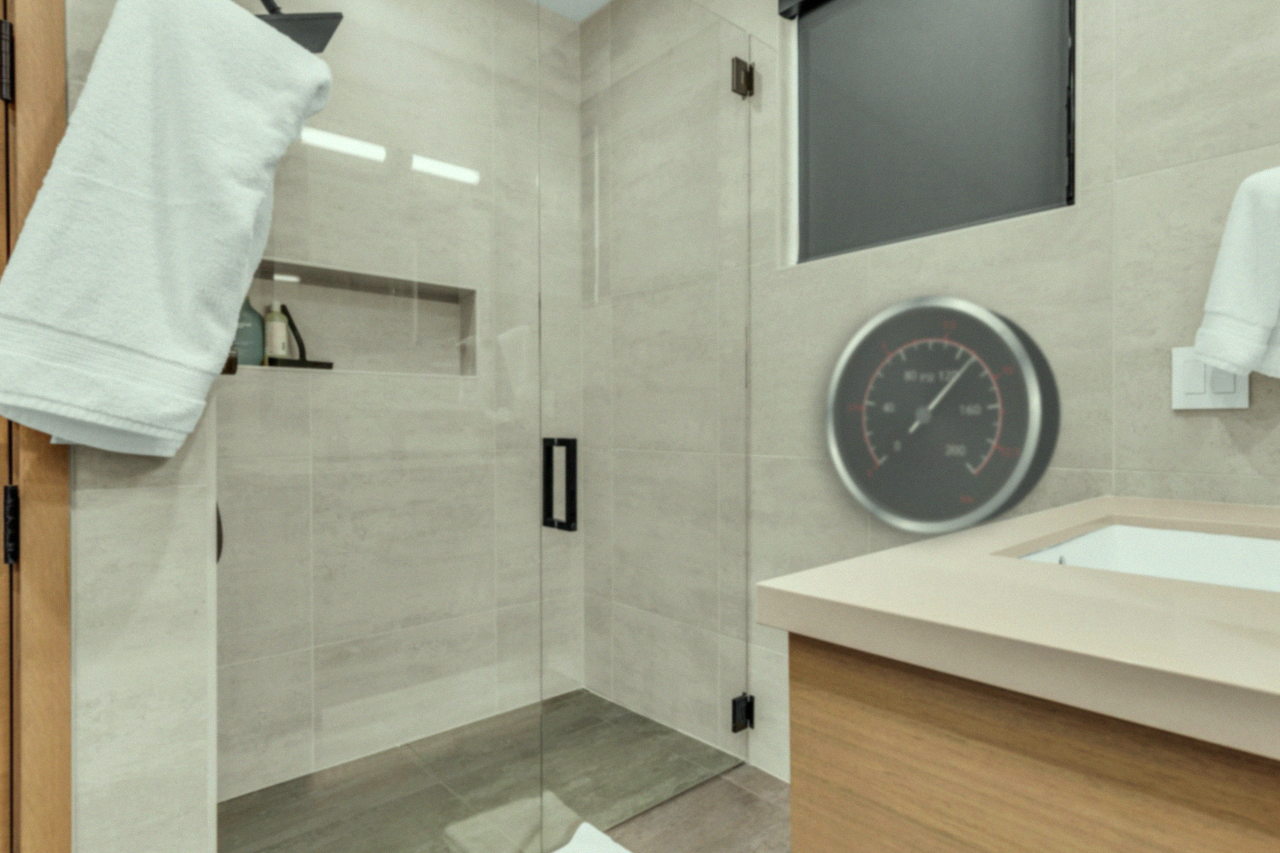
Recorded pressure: 130
